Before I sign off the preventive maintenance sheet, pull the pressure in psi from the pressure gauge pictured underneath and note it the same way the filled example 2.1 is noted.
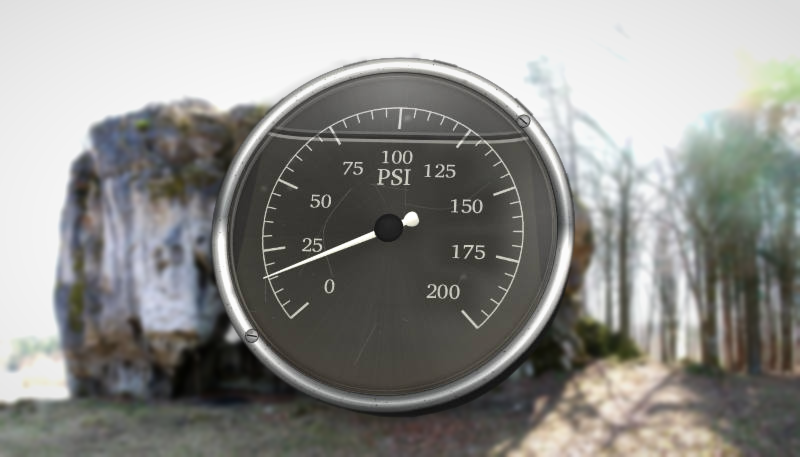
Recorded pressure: 15
